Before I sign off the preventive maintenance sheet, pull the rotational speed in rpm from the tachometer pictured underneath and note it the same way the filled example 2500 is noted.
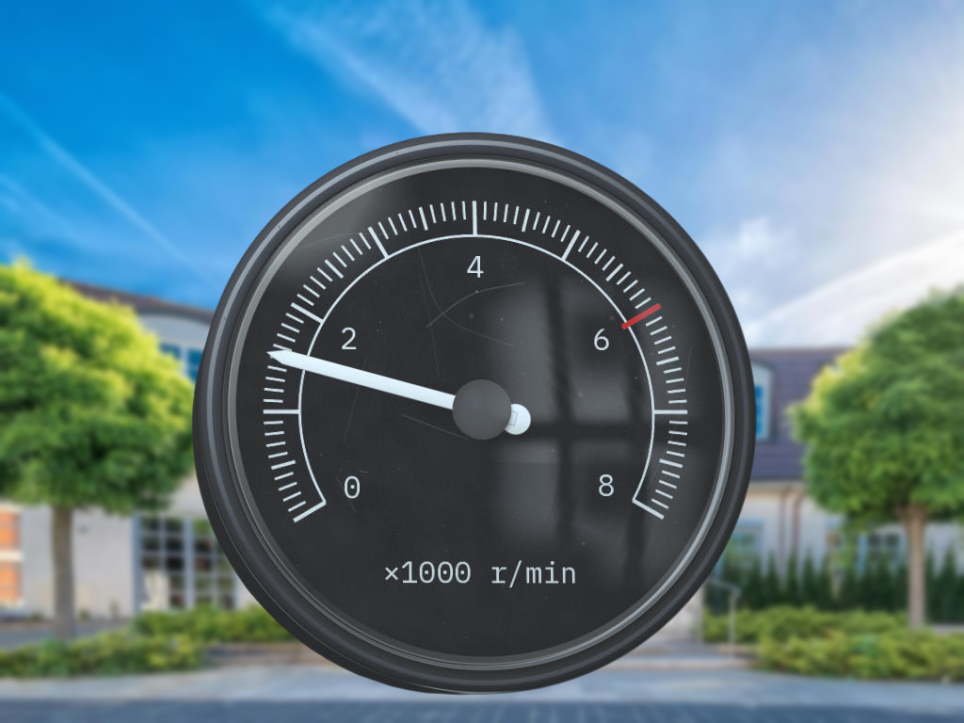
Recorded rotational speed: 1500
